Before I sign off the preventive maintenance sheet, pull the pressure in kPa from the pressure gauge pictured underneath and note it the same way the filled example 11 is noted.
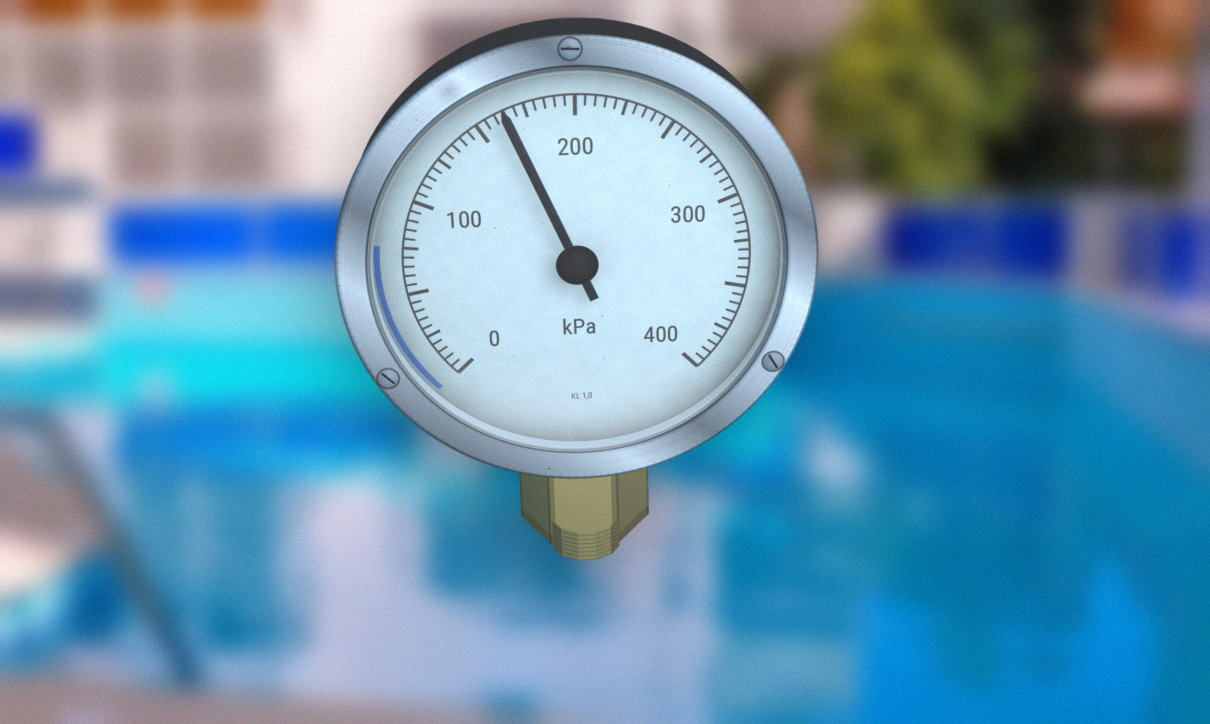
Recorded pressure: 165
